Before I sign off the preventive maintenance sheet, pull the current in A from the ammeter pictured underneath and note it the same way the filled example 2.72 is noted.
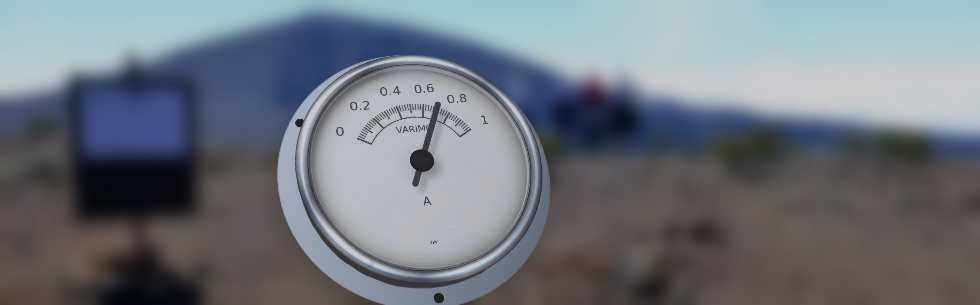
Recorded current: 0.7
